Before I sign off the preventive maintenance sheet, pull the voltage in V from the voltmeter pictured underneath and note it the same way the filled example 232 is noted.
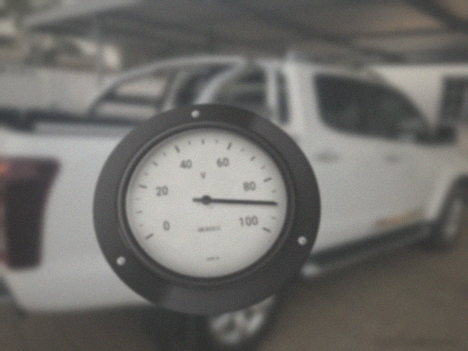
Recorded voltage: 90
